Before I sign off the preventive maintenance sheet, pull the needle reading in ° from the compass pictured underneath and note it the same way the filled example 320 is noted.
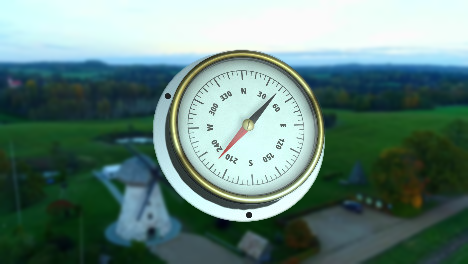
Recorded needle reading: 225
